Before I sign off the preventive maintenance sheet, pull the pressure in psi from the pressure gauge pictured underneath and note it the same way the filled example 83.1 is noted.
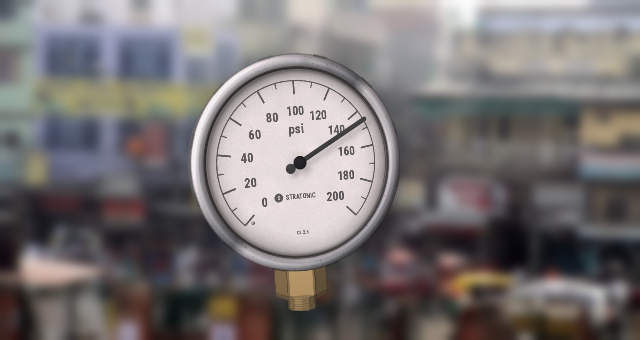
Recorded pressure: 145
